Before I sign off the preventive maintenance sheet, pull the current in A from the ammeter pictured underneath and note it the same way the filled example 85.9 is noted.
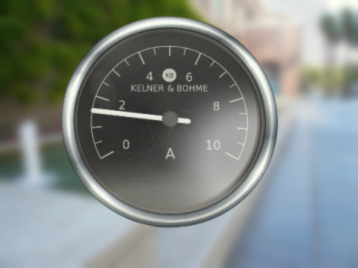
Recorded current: 1.5
